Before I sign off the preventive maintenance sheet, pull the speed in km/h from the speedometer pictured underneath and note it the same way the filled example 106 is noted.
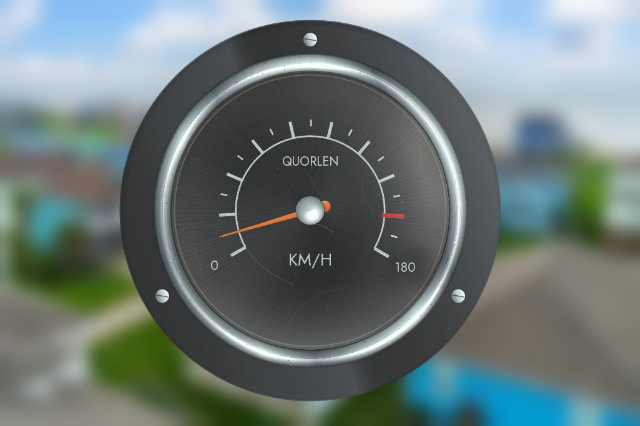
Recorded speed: 10
